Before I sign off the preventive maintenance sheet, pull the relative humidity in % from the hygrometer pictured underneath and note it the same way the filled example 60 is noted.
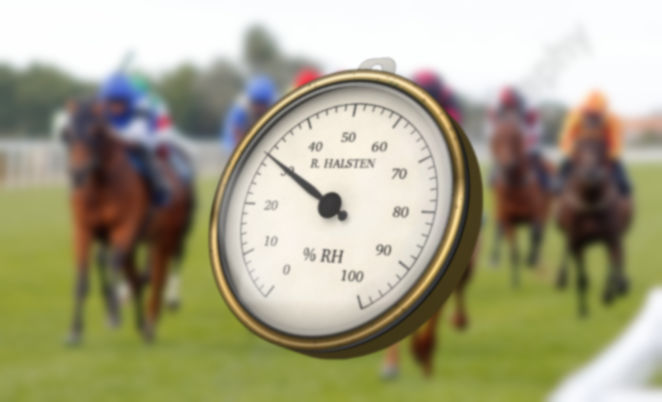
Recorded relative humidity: 30
